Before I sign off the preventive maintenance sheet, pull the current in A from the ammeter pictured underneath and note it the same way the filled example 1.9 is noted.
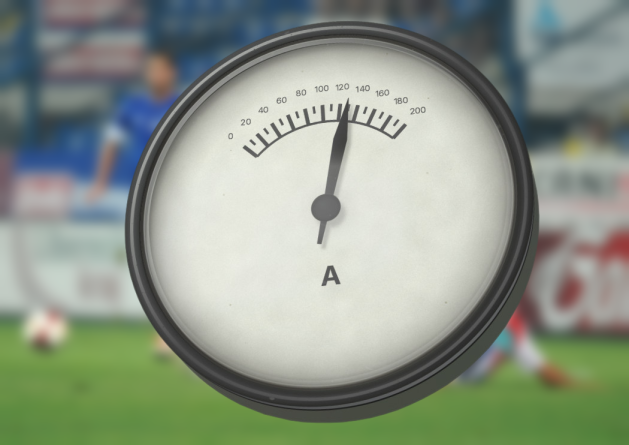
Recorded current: 130
